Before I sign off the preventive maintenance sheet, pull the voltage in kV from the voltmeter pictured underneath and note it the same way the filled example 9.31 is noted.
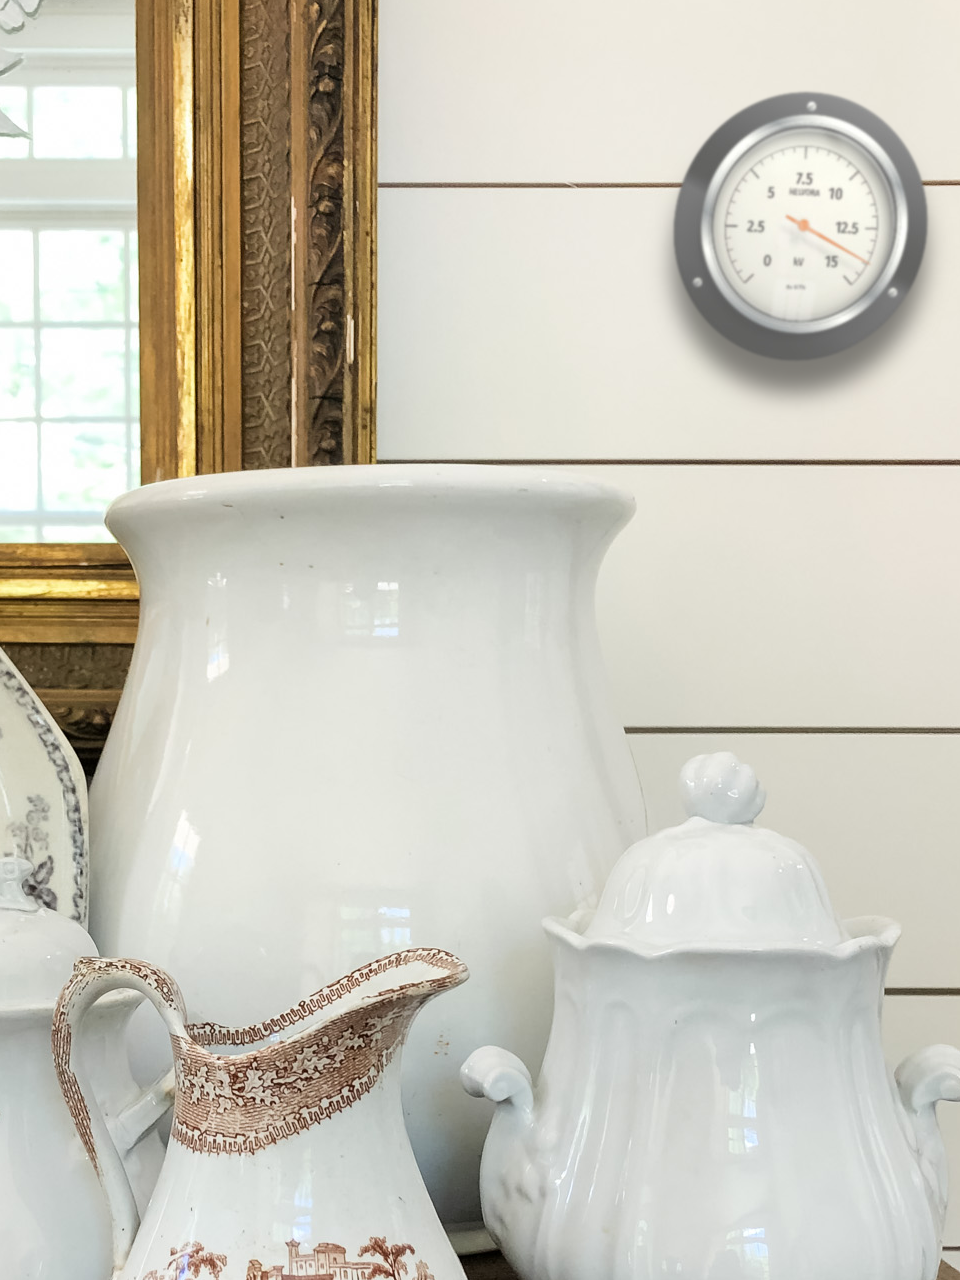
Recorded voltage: 14
